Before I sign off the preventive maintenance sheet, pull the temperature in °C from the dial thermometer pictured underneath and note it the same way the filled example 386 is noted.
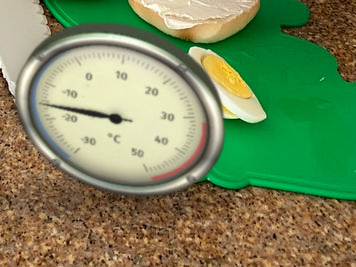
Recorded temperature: -15
